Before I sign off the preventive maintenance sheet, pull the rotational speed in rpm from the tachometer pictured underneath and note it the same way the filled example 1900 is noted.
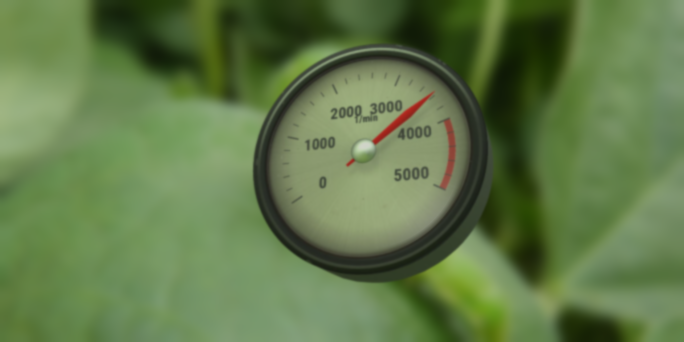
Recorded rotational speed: 3600
